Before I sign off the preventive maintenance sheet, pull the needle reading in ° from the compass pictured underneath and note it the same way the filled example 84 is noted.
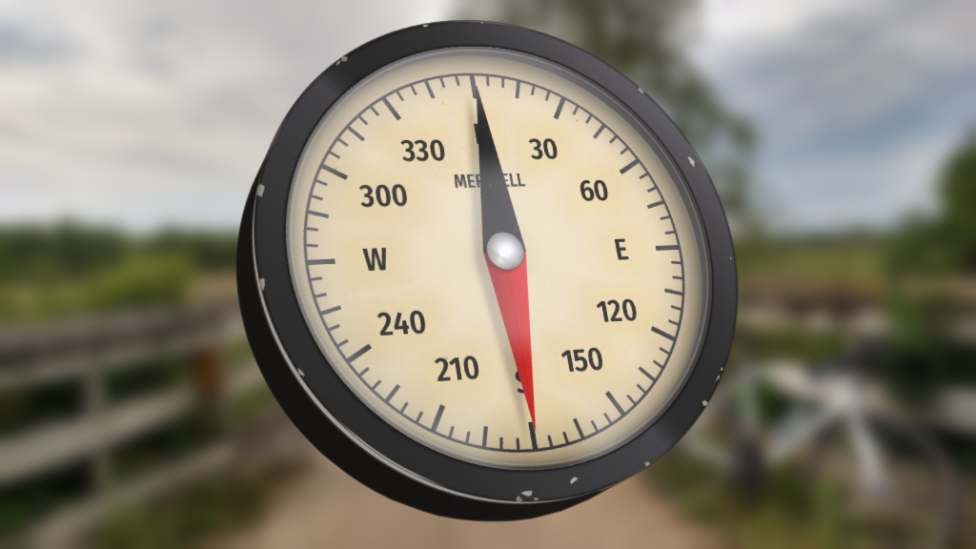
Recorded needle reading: 180
